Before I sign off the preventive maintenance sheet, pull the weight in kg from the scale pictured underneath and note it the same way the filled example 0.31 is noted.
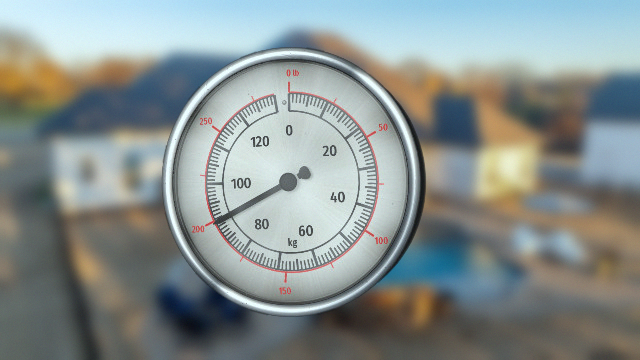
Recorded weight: 90
